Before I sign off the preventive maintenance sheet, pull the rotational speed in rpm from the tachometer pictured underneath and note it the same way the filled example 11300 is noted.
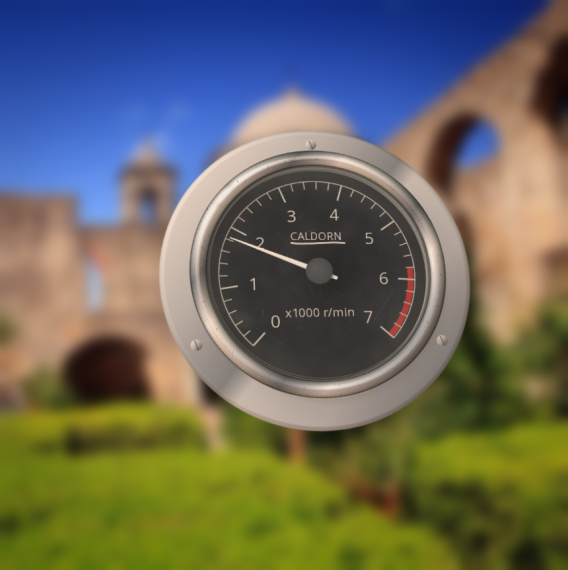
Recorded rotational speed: 1800
